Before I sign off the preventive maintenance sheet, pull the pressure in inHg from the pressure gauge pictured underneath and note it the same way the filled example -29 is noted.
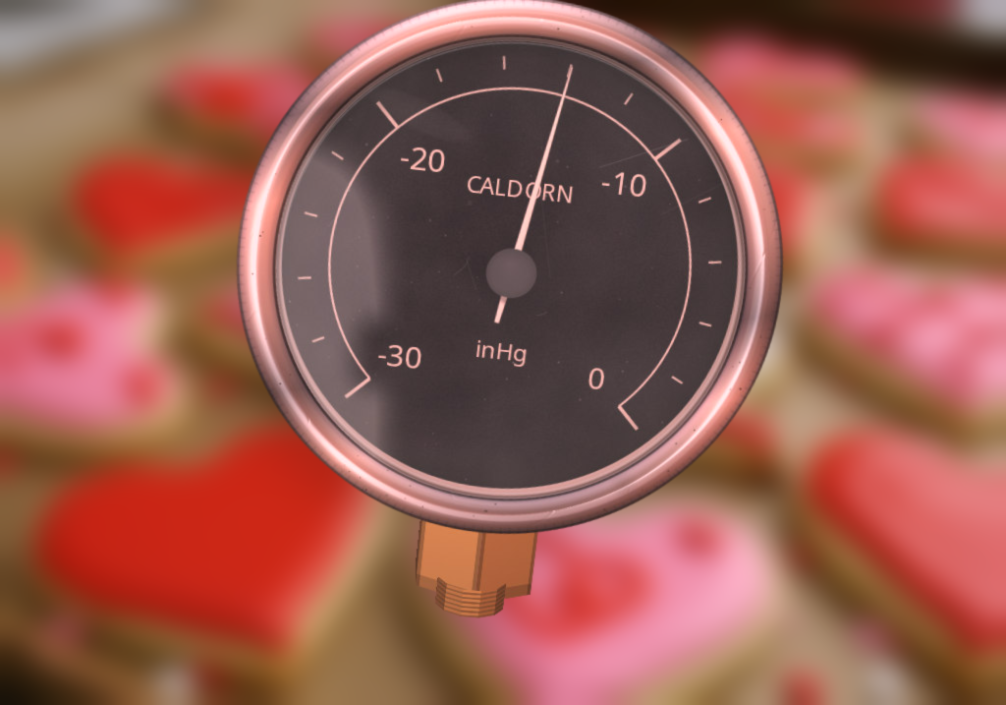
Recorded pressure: -14
